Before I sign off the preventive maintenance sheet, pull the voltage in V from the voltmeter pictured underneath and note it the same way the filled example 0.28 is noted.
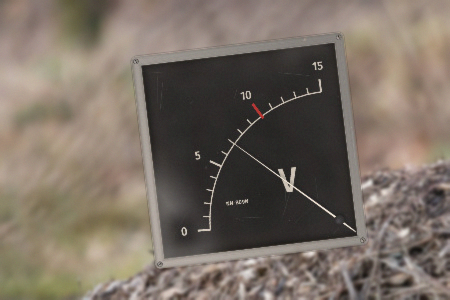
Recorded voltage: 7
